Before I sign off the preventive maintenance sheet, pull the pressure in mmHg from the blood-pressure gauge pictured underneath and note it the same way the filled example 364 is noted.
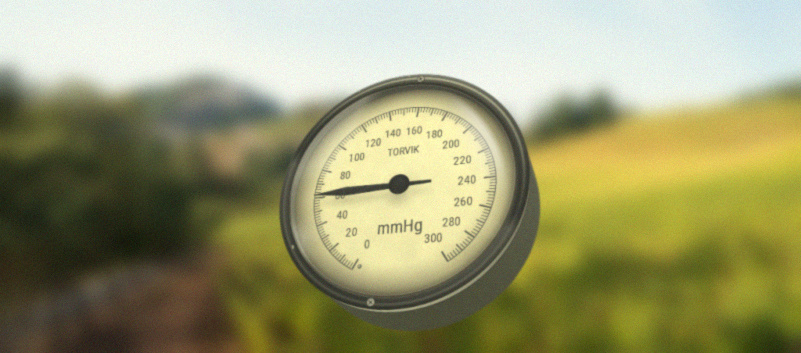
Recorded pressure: 60
